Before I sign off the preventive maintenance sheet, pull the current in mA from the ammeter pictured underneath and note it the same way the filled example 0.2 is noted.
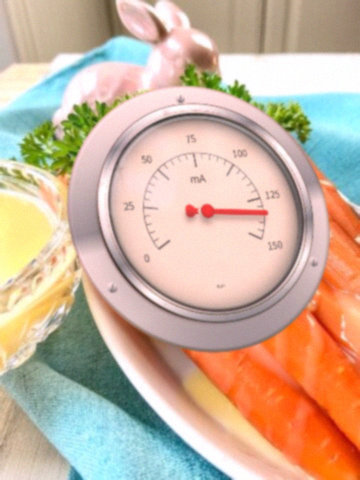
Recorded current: 135
